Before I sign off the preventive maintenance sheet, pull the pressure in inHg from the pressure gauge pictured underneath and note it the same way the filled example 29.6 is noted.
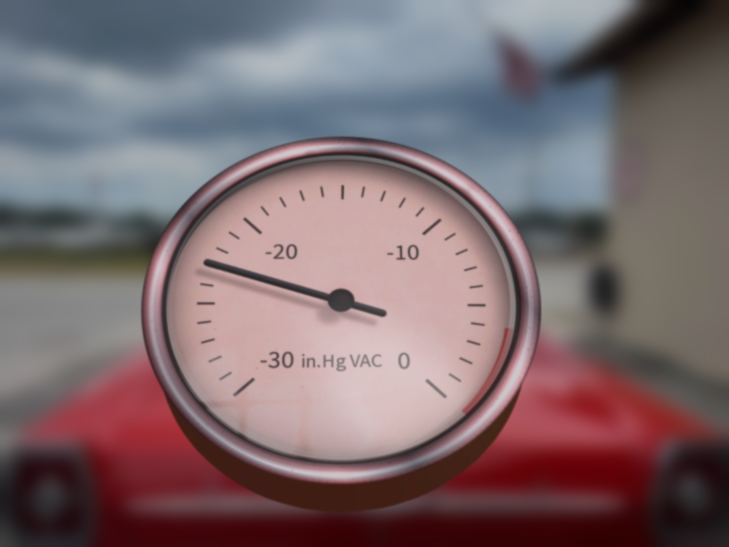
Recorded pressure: -23
